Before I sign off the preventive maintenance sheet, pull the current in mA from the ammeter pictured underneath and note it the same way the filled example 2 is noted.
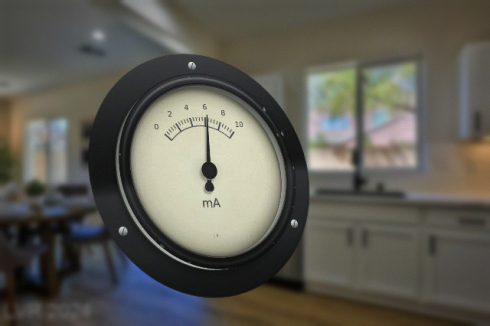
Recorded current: 6
